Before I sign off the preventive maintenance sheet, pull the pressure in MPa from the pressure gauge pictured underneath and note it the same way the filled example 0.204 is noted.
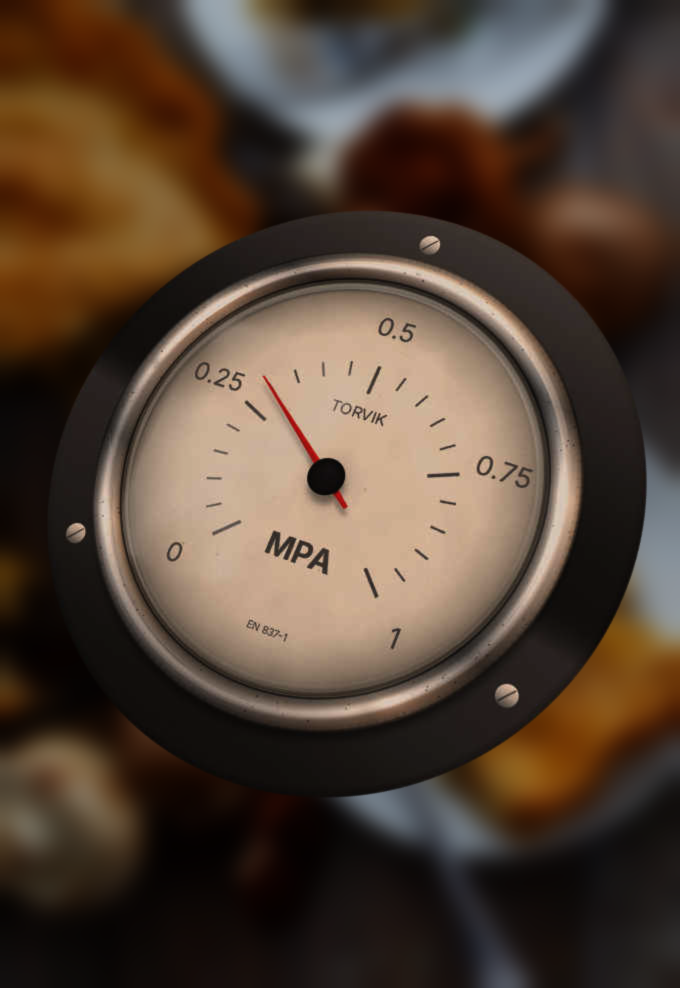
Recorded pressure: 0.3
